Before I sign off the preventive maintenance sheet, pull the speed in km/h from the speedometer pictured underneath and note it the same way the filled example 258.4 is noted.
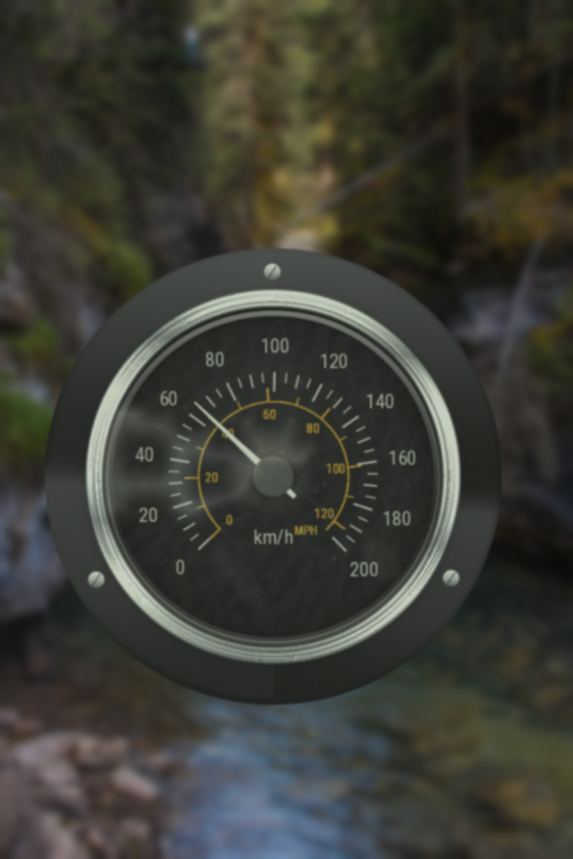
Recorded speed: 65
